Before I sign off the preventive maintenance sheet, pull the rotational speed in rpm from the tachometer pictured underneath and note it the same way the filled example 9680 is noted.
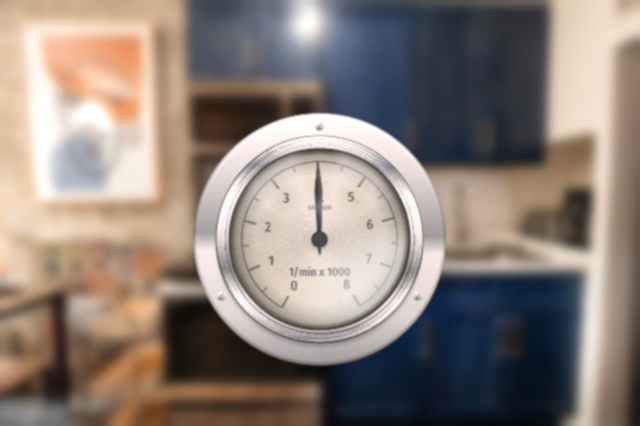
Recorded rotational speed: 4000
